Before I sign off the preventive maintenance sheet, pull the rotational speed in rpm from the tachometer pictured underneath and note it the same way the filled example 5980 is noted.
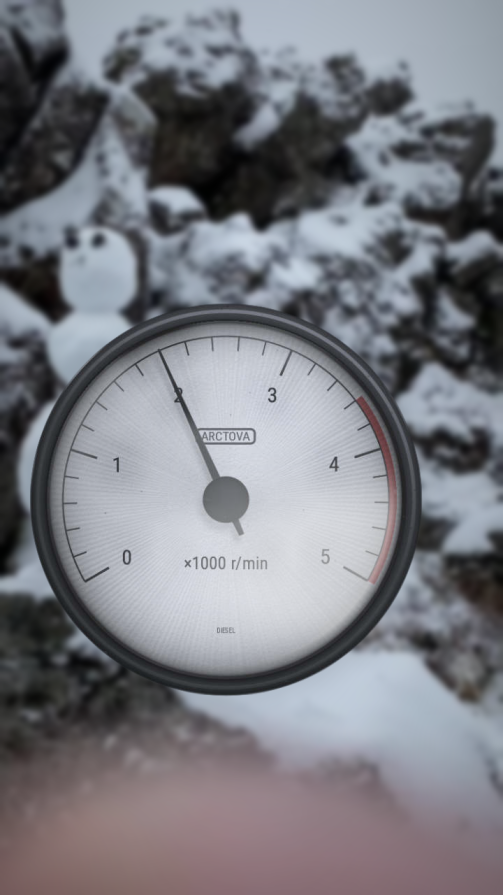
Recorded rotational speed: 2000
